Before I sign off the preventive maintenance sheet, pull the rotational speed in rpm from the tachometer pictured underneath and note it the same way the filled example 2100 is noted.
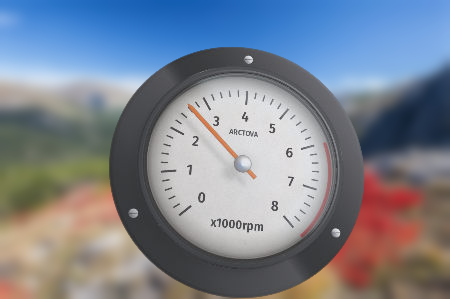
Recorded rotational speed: 2600
